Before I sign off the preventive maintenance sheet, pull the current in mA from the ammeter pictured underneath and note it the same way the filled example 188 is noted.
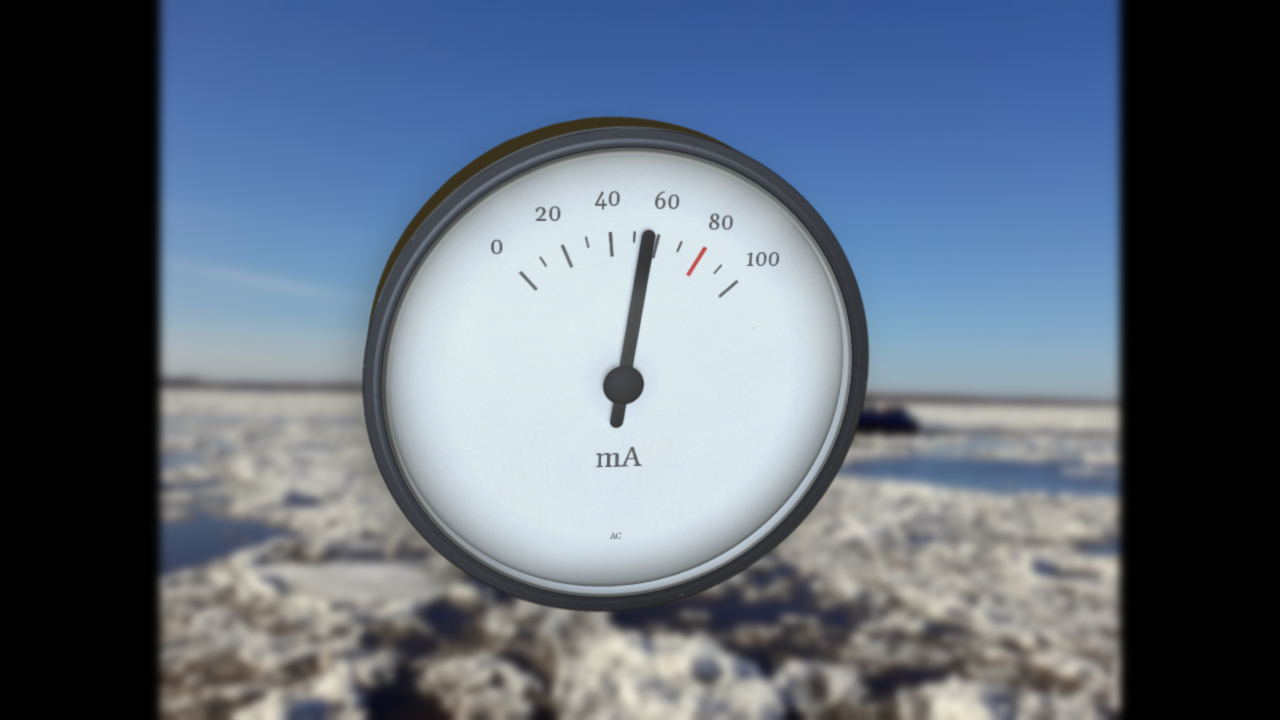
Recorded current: 55
